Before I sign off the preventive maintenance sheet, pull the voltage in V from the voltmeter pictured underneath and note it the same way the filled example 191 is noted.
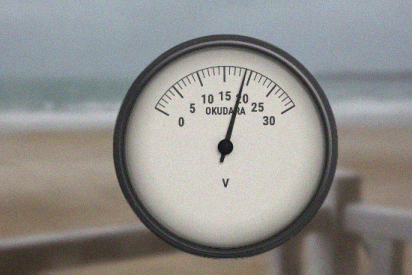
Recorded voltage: 19
